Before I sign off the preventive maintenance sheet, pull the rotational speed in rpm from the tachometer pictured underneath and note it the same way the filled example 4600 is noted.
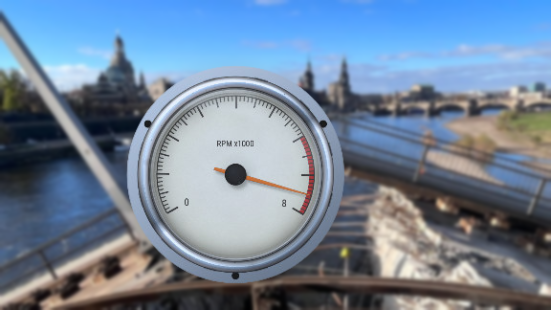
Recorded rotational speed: 7500
